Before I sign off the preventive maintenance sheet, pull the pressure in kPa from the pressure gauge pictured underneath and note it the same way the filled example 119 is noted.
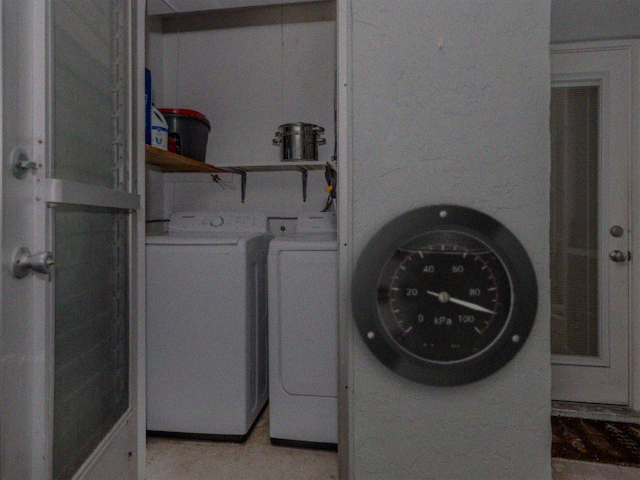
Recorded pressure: 90
